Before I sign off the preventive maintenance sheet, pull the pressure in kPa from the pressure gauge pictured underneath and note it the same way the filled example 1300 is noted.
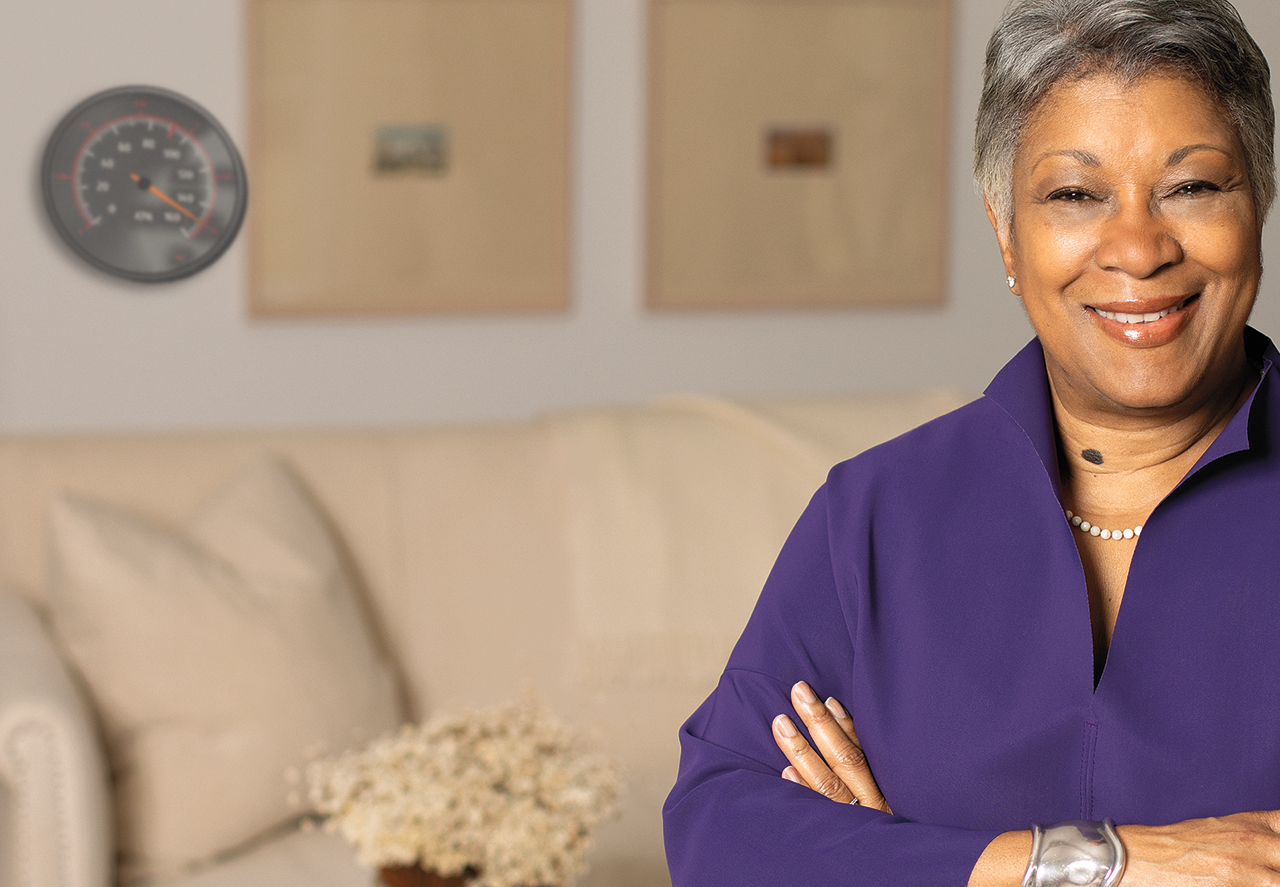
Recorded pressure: 150
